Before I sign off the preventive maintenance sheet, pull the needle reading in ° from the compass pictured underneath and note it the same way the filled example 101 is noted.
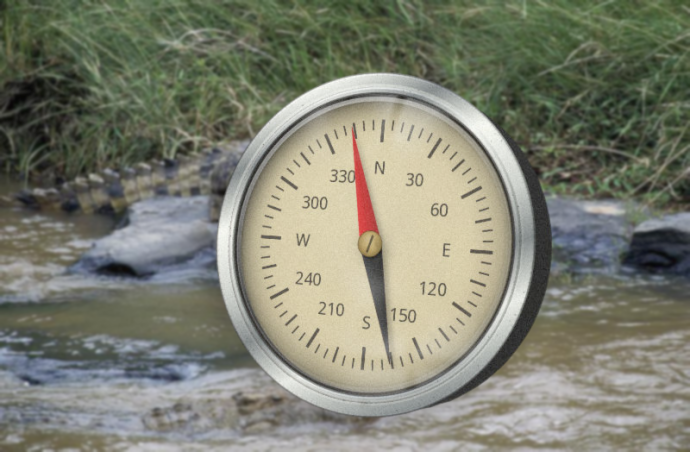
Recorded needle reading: 345
